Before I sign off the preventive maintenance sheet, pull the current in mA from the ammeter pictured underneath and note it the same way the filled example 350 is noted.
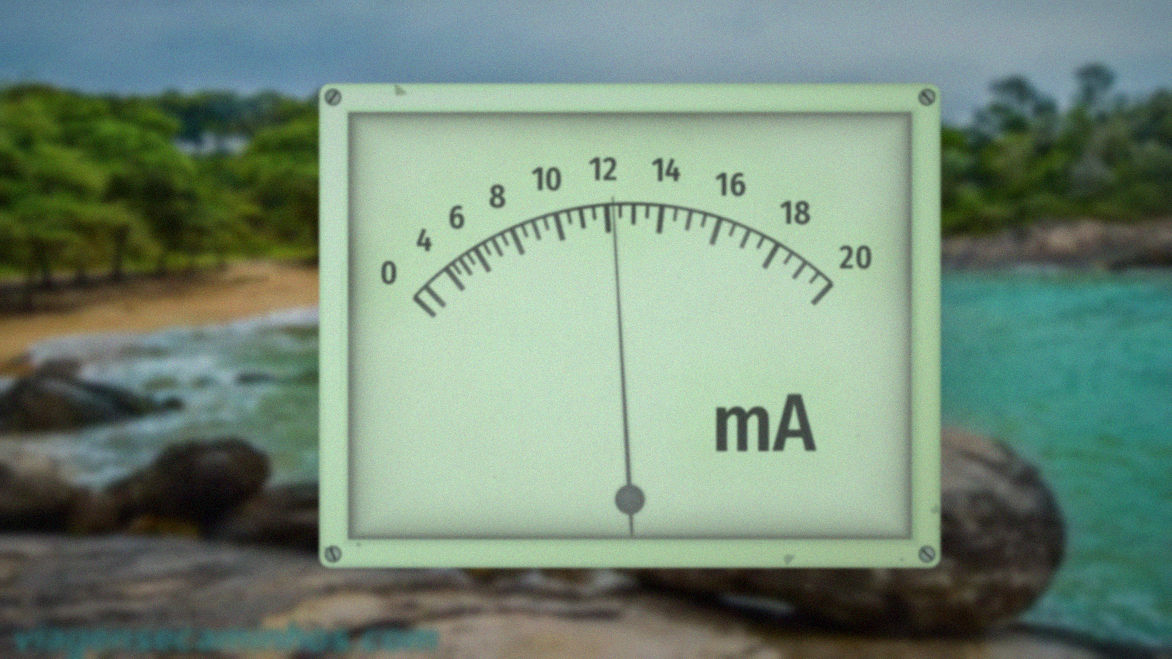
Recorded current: 12.25
